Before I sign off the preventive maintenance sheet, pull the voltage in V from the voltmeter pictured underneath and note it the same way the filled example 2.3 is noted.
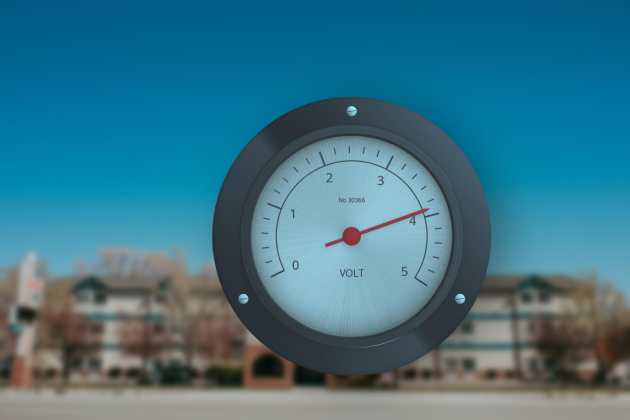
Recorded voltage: 3.9
